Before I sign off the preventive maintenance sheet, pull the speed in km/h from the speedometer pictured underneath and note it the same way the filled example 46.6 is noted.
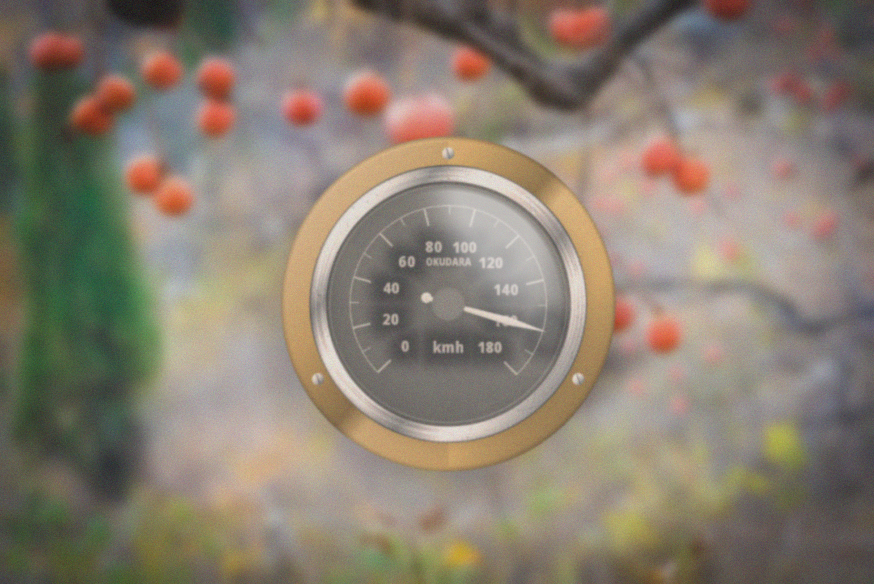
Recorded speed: 160
